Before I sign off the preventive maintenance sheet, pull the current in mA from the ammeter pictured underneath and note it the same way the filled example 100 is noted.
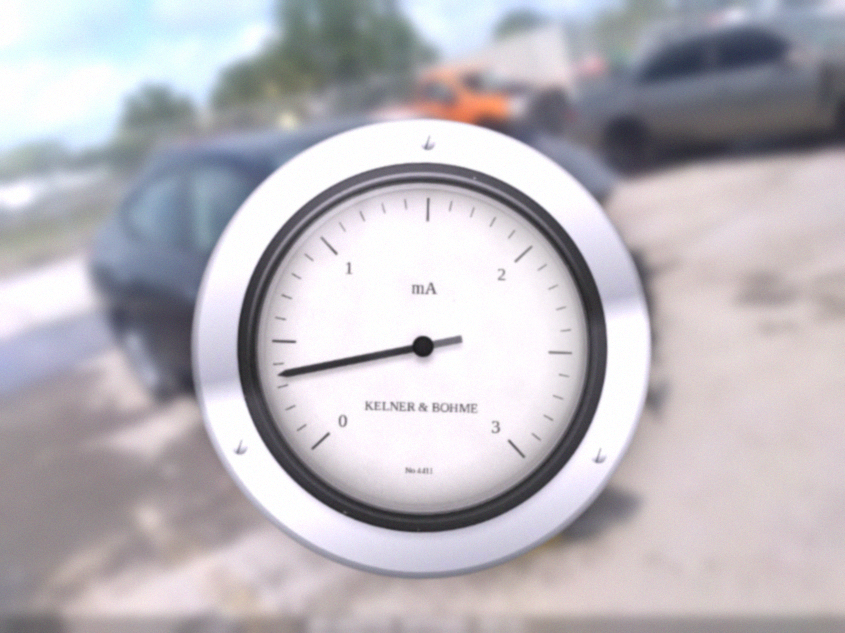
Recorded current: 0.35
